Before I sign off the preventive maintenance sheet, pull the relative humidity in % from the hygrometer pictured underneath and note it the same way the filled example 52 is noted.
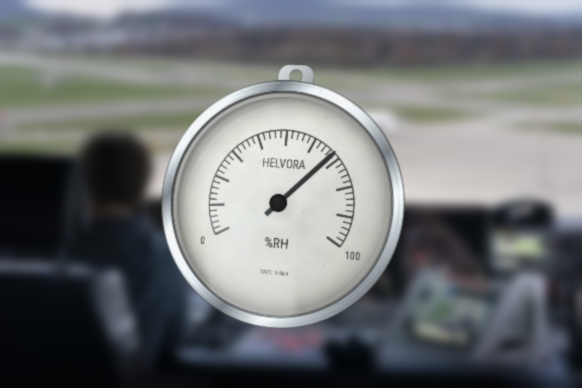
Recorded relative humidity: 68
